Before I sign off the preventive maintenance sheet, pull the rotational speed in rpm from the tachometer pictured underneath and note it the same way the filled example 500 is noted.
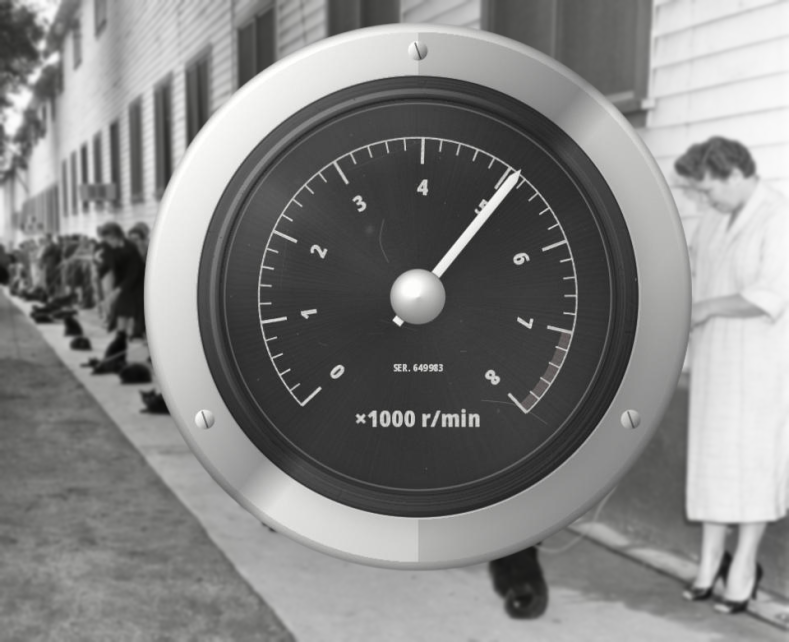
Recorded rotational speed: 5100
